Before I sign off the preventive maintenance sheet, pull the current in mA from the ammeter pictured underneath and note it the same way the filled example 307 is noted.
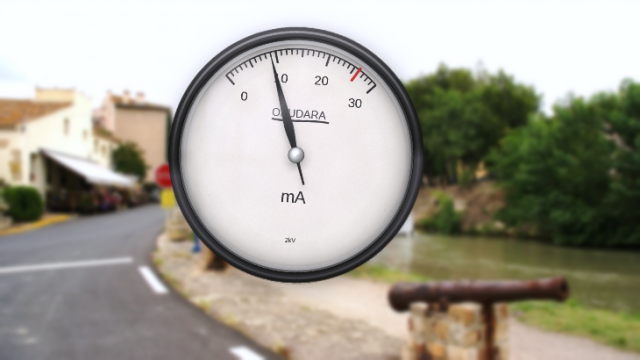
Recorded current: 9
